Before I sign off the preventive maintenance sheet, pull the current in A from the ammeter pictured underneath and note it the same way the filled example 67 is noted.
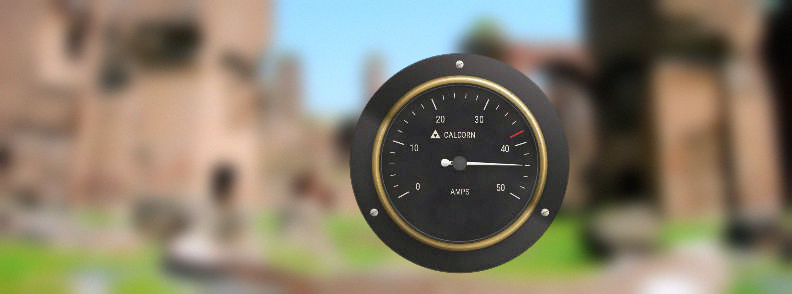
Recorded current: 44
